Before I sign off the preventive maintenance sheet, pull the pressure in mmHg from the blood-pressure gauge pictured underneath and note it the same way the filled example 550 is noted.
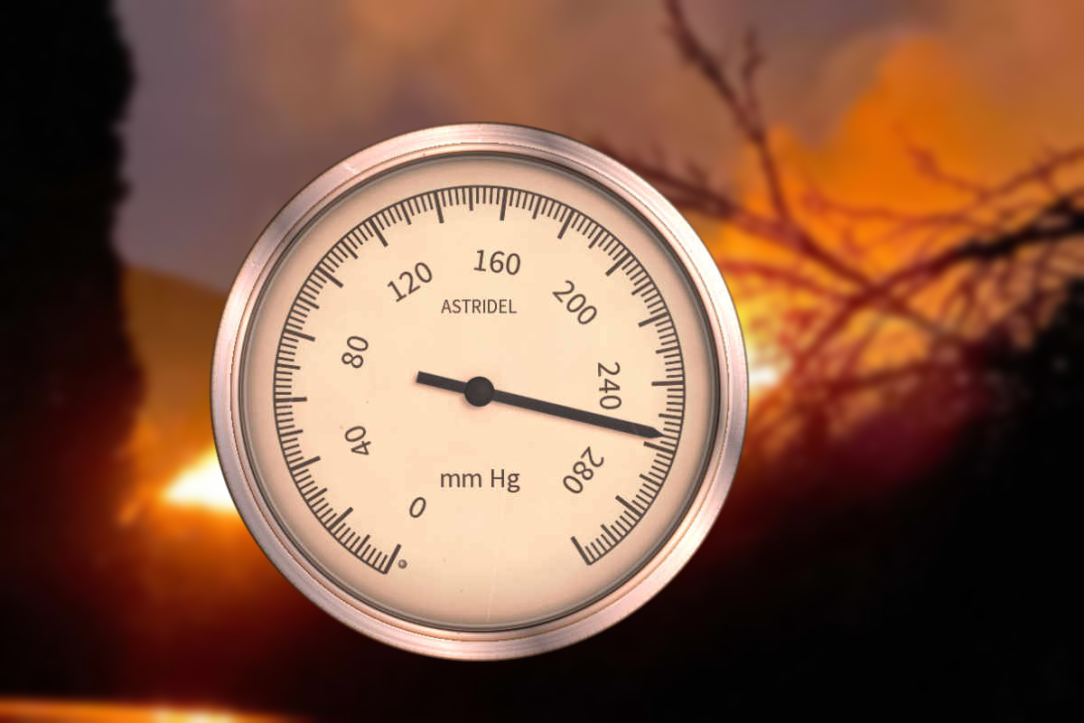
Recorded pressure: 256
